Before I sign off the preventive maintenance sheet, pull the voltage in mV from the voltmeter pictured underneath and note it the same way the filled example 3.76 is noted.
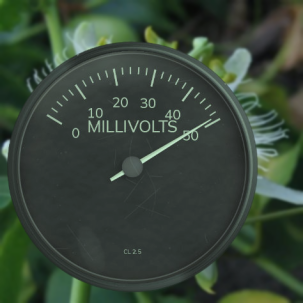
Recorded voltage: 49
